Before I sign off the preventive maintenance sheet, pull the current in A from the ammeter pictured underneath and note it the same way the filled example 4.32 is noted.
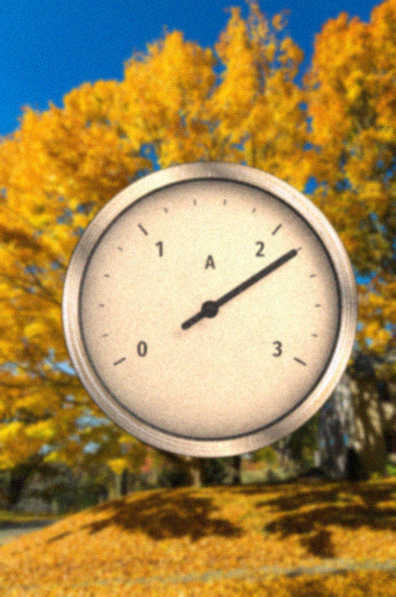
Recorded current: 2.2
